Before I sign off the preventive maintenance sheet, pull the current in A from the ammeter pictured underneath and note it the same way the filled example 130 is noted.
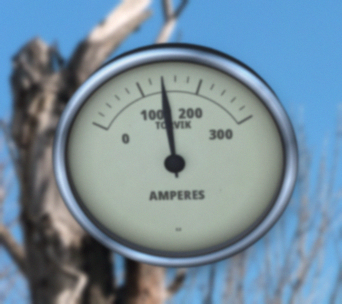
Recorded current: 140
